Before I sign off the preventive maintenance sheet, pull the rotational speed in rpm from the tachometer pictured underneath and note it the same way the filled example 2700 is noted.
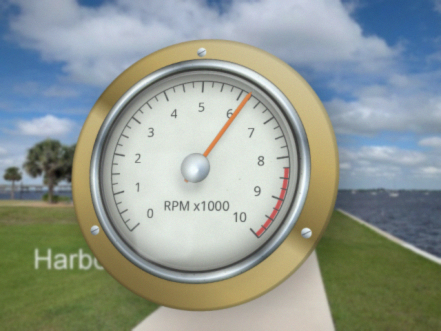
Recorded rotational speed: 6250
